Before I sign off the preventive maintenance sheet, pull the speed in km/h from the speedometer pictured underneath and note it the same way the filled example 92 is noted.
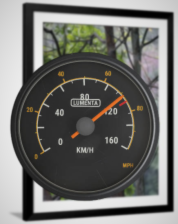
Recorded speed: 115
